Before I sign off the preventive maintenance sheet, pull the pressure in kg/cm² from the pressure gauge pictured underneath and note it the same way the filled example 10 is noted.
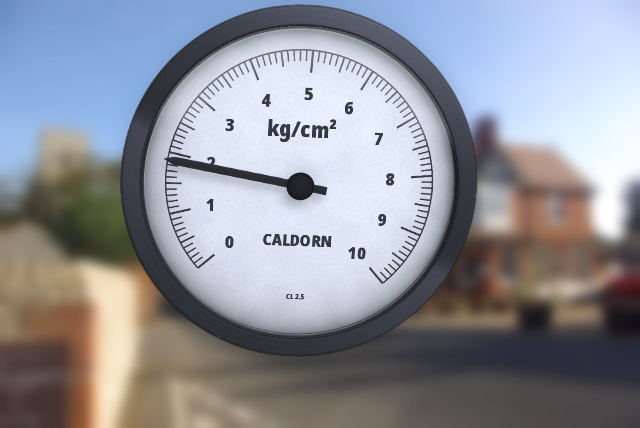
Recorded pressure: 1.9
